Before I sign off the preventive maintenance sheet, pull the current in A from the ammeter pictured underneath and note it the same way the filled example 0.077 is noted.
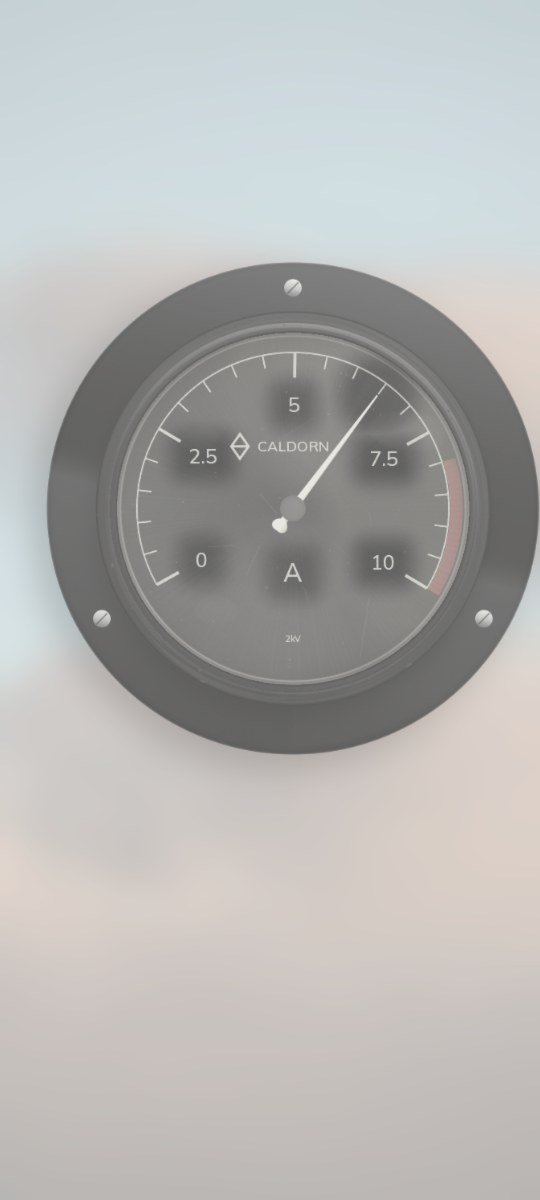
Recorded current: 6.5
